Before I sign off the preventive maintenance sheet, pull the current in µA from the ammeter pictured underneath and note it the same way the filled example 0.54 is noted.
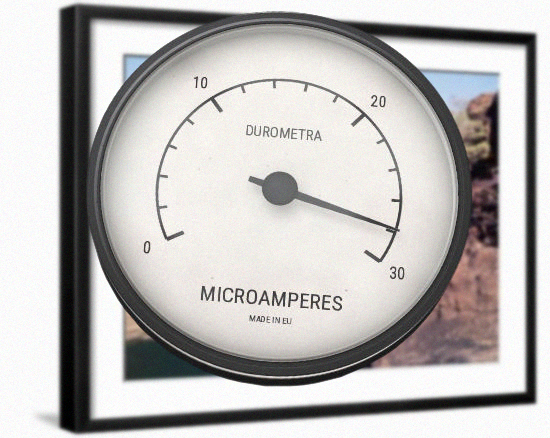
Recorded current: 28
